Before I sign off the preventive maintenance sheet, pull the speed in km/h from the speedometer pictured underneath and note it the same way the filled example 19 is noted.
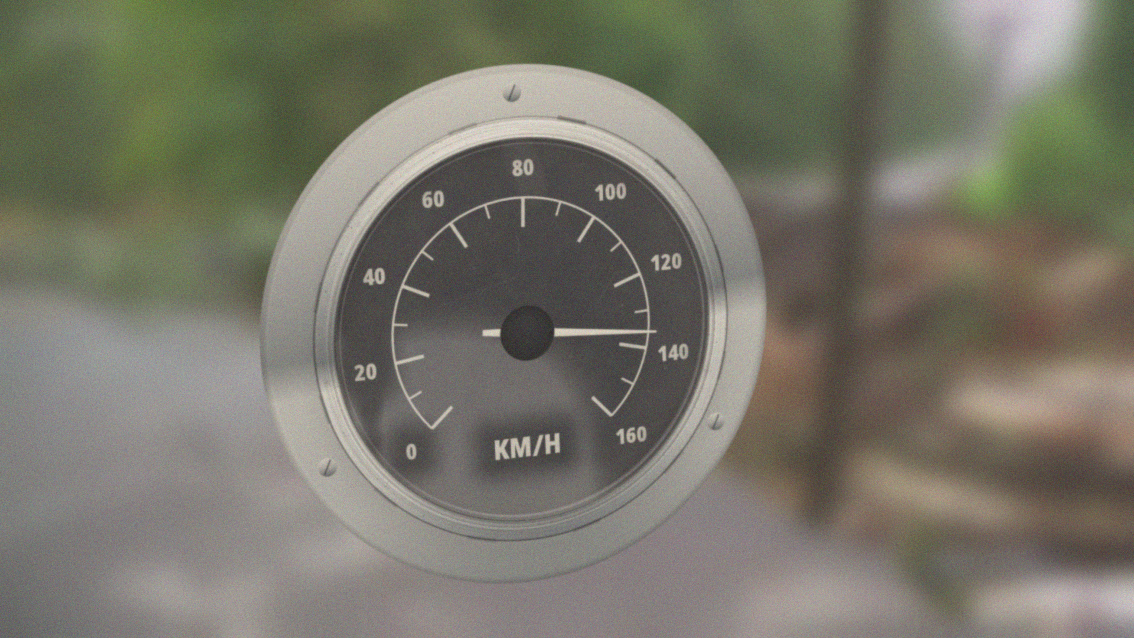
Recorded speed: 135
